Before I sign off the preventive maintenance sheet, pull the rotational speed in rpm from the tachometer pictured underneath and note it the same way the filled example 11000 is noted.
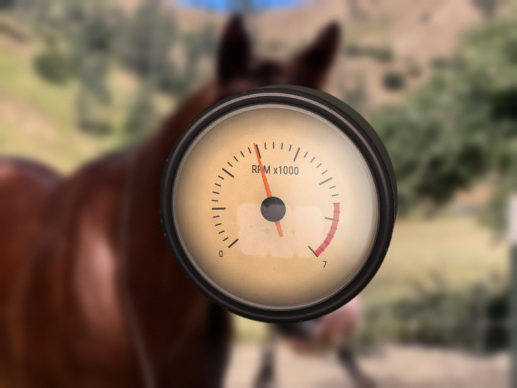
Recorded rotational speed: 3000
